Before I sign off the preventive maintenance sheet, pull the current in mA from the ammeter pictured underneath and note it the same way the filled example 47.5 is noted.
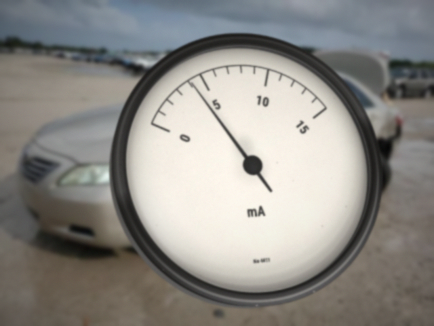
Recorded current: 4
